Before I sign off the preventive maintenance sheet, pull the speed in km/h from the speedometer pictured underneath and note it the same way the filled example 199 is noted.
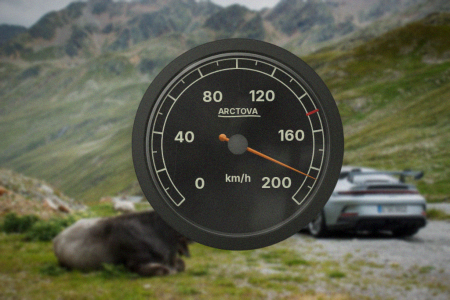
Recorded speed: 185
